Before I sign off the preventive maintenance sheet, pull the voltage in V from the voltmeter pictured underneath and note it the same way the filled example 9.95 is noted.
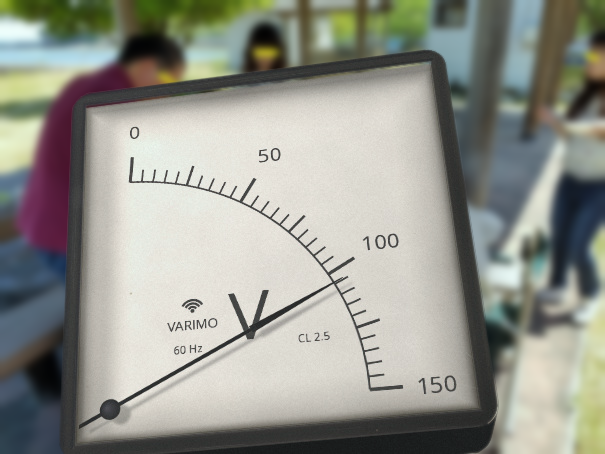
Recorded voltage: 105
